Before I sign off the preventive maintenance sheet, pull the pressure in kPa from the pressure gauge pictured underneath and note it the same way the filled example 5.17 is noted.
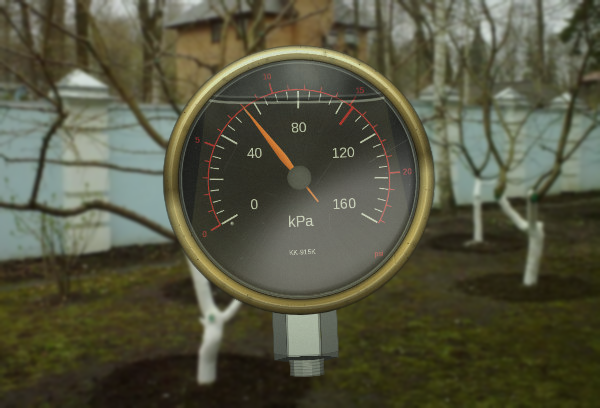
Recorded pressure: 55
